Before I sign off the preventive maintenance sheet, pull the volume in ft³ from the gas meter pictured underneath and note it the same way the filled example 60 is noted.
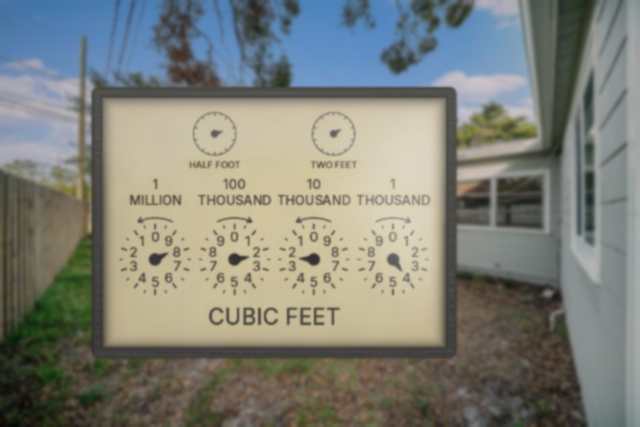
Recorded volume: 822400
